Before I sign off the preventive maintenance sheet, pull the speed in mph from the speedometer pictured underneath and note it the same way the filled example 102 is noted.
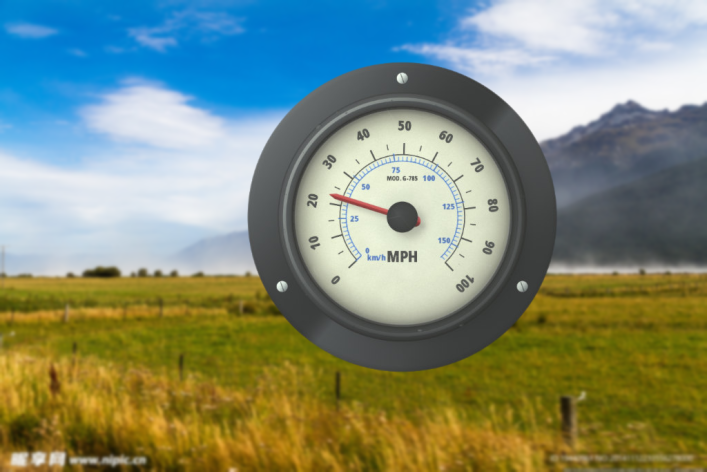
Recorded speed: 22.5
